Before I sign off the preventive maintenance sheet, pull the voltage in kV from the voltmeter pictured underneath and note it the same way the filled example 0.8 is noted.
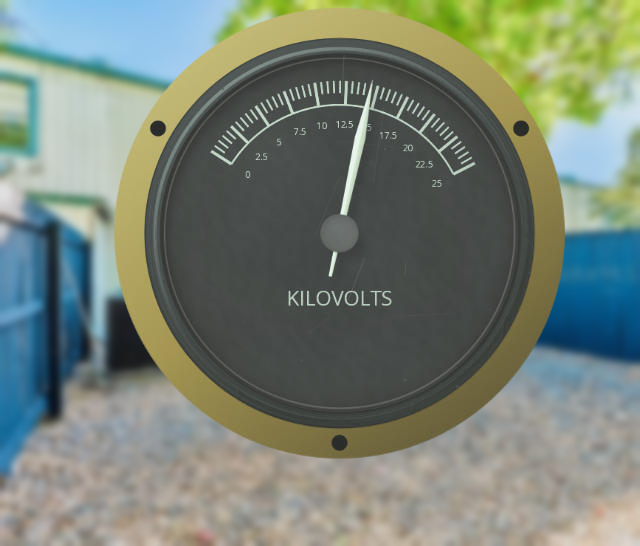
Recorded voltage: 14.5
